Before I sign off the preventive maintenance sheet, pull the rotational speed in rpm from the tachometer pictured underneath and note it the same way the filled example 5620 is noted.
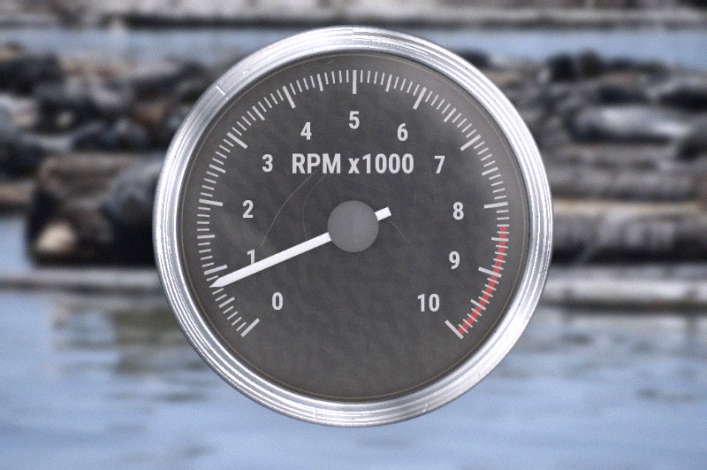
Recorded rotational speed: 800
